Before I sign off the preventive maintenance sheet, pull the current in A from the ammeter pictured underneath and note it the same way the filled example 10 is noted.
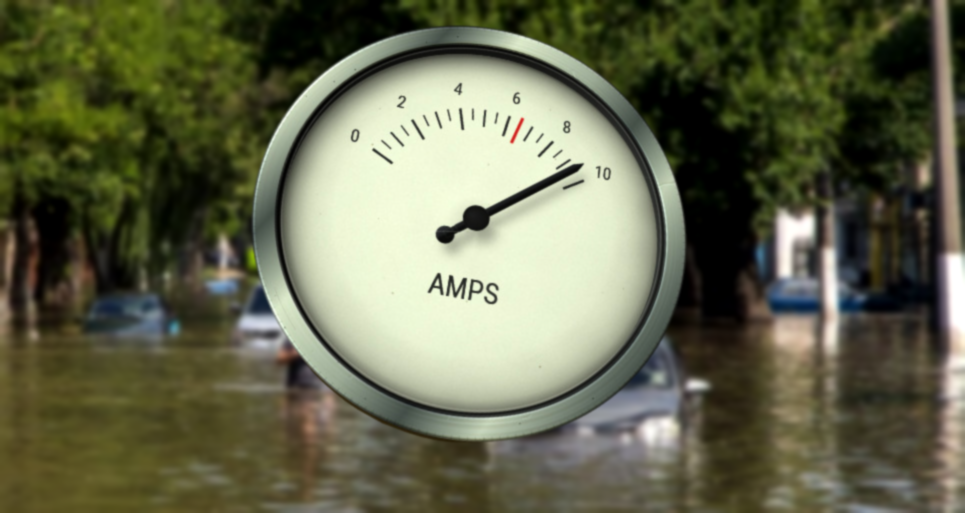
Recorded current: 9.5
